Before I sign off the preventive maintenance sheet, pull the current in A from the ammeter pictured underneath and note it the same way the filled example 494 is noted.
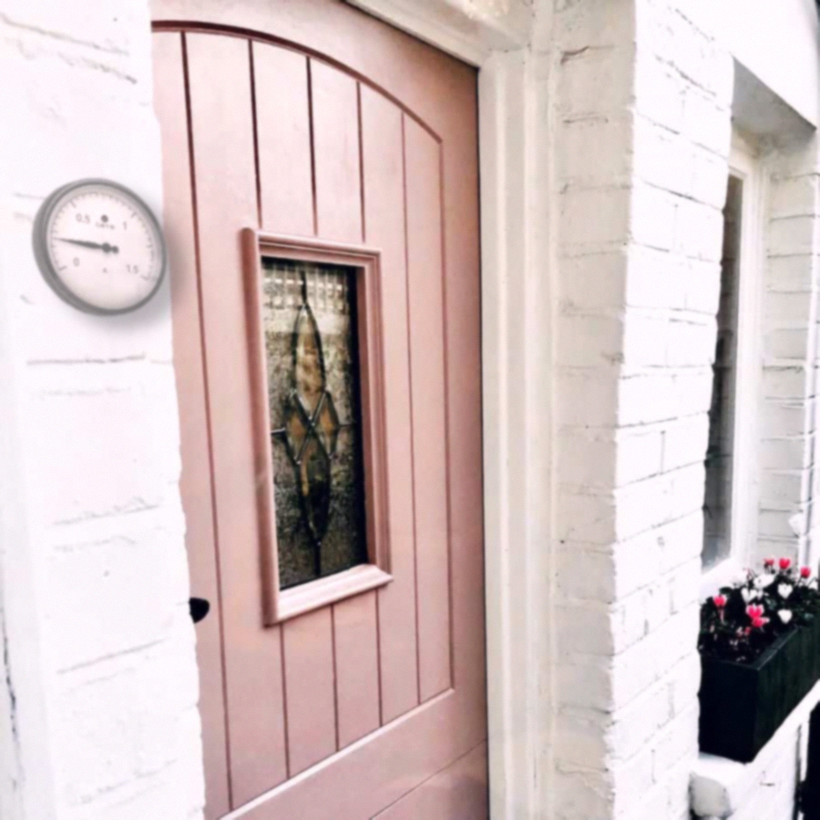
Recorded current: 0.2
